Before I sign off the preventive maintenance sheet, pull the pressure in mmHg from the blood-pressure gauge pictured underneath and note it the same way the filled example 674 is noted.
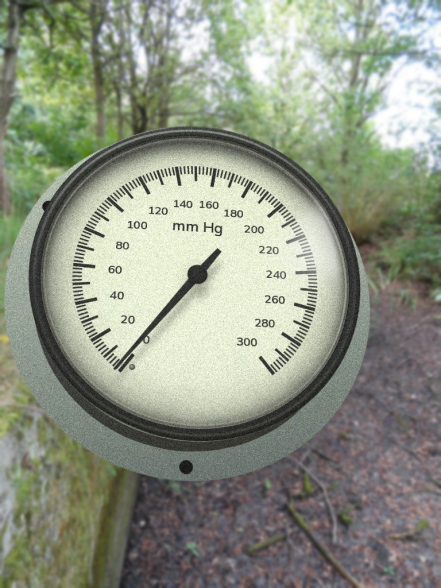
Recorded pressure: 2
